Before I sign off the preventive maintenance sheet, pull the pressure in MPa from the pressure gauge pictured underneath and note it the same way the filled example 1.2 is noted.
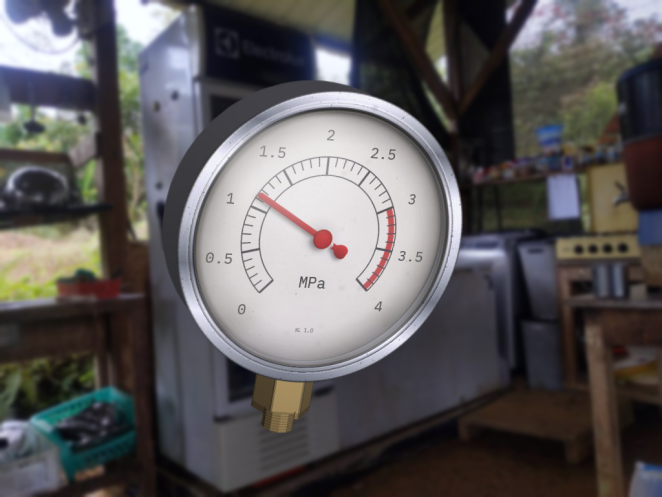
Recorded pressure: 1.15
